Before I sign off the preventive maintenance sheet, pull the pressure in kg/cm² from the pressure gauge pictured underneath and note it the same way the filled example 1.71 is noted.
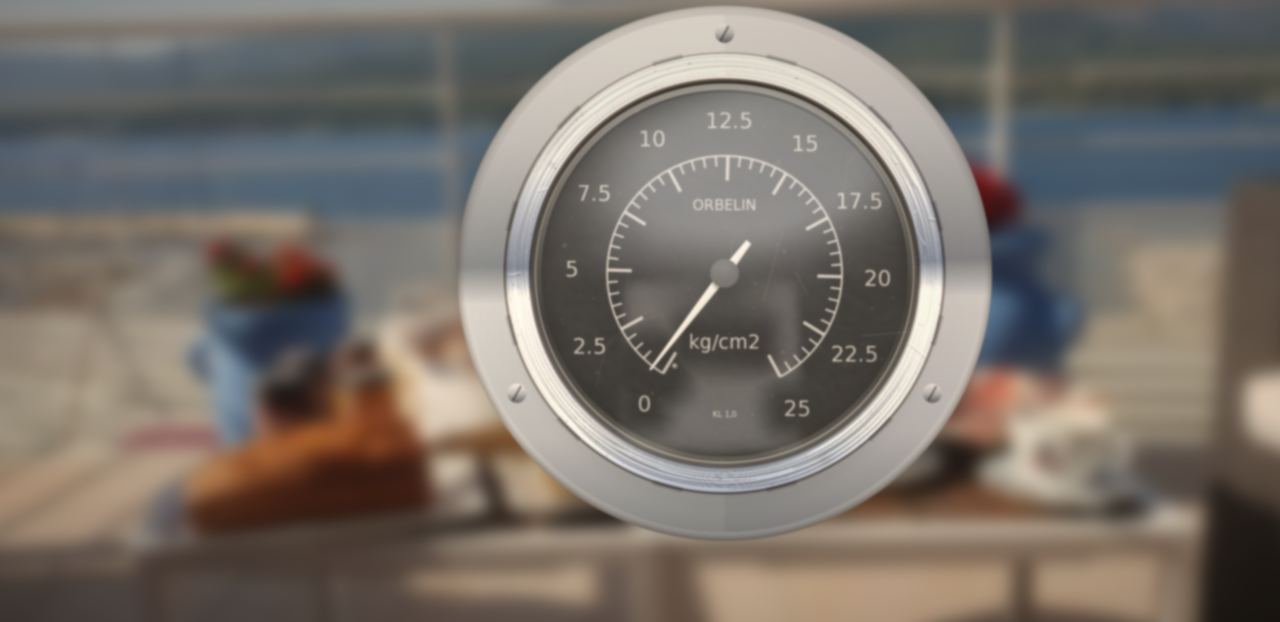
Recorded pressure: 0.5
